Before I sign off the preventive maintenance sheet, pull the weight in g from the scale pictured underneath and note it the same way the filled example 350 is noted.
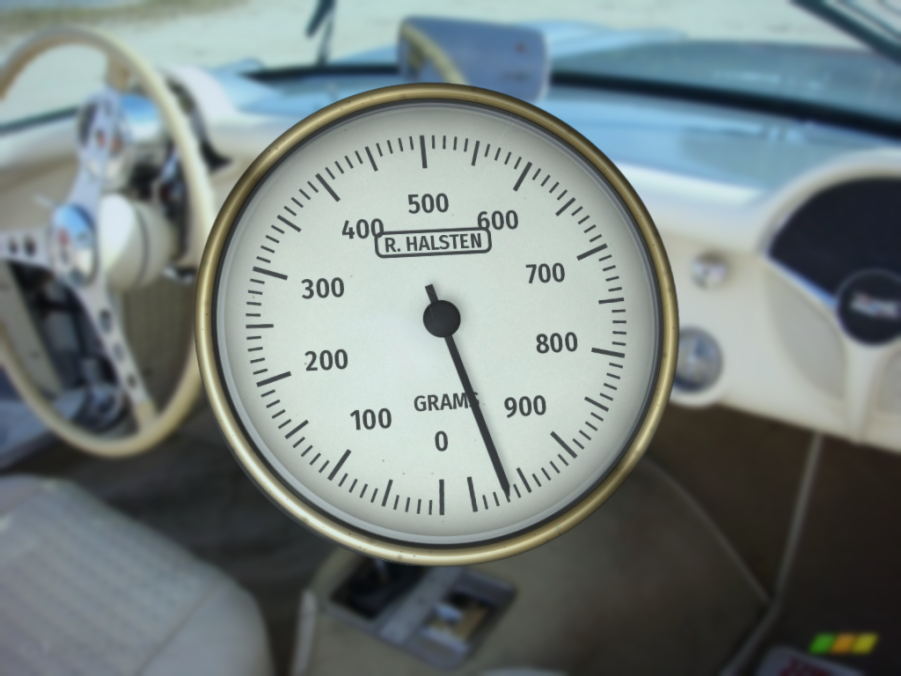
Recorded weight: 970
